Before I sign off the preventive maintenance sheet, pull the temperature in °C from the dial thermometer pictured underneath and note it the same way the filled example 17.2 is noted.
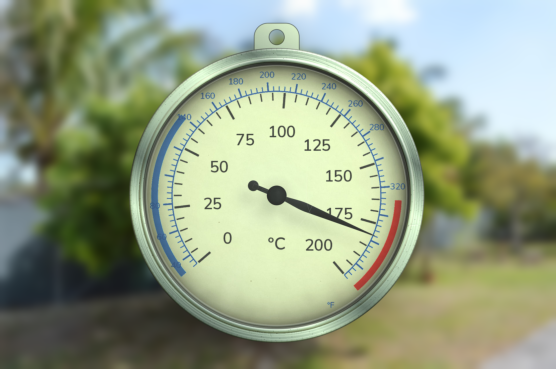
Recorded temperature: 180
